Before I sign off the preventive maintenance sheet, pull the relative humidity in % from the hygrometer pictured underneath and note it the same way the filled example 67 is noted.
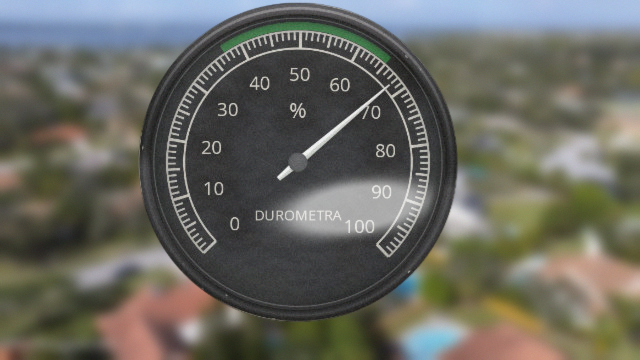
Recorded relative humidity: 68
